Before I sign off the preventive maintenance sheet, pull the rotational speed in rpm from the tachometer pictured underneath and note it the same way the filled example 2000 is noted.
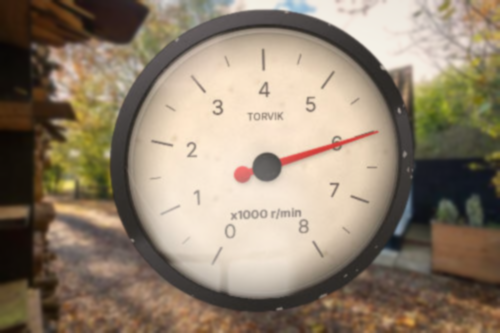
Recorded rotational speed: 6000
